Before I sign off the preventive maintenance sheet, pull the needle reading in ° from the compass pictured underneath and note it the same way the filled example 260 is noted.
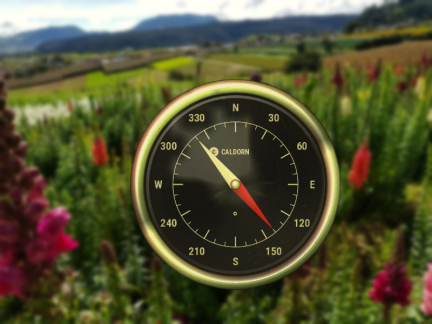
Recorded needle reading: 140
